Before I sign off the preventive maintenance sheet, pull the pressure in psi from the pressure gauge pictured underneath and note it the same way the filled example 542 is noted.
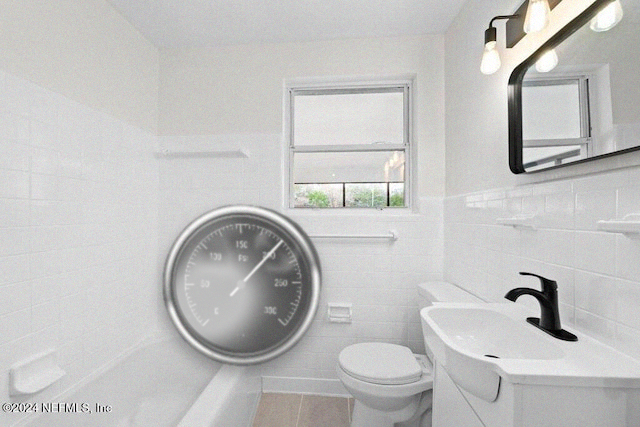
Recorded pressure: 200
